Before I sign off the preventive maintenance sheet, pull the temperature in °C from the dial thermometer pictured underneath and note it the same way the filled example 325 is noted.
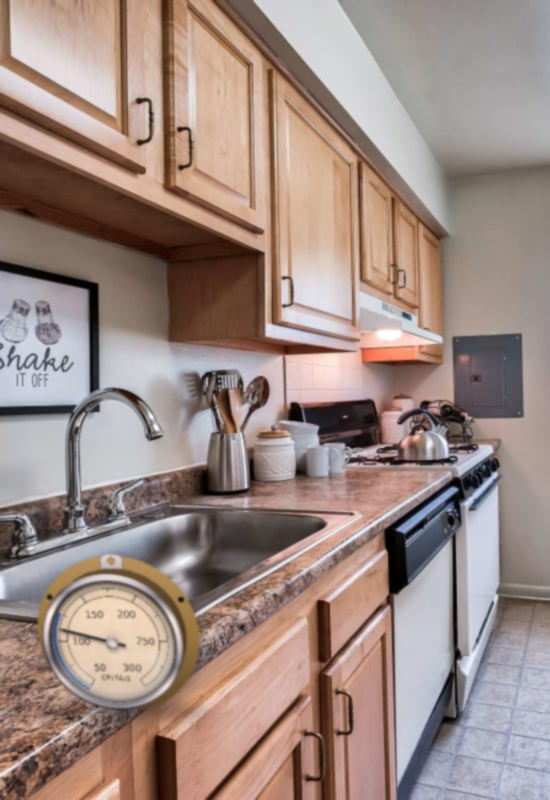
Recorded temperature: 112.5
